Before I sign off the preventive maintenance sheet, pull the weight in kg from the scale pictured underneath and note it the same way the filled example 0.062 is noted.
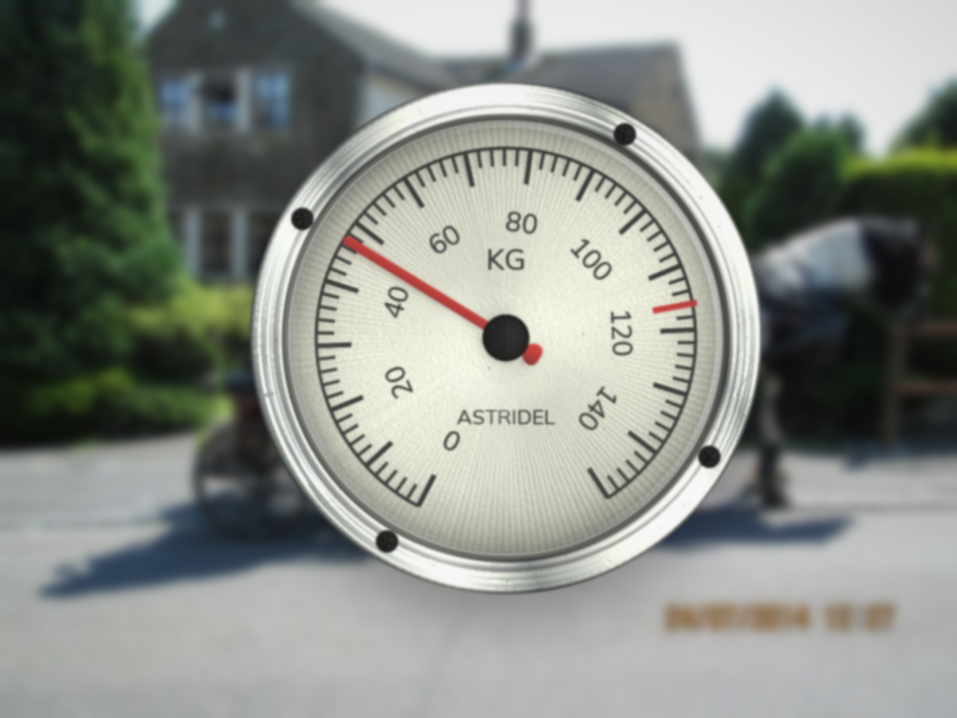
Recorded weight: 47
